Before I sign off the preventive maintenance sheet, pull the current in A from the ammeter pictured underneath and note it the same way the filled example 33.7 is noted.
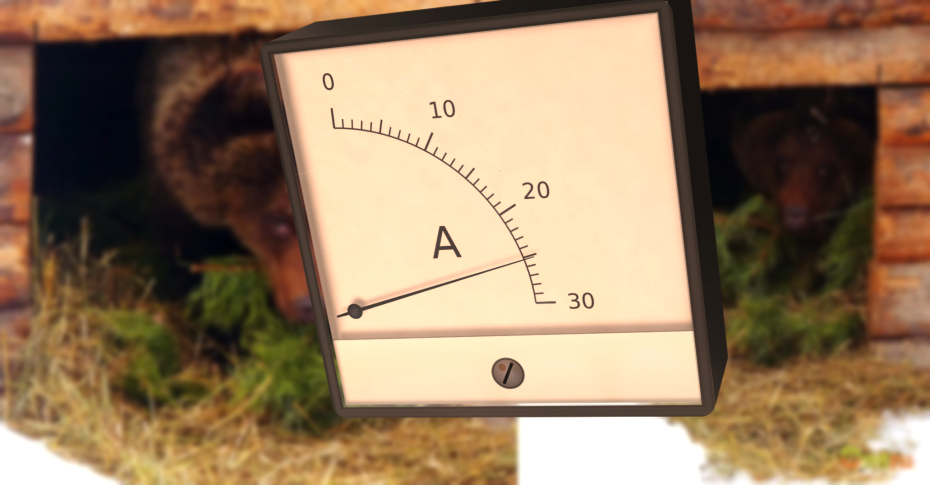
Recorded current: 25
